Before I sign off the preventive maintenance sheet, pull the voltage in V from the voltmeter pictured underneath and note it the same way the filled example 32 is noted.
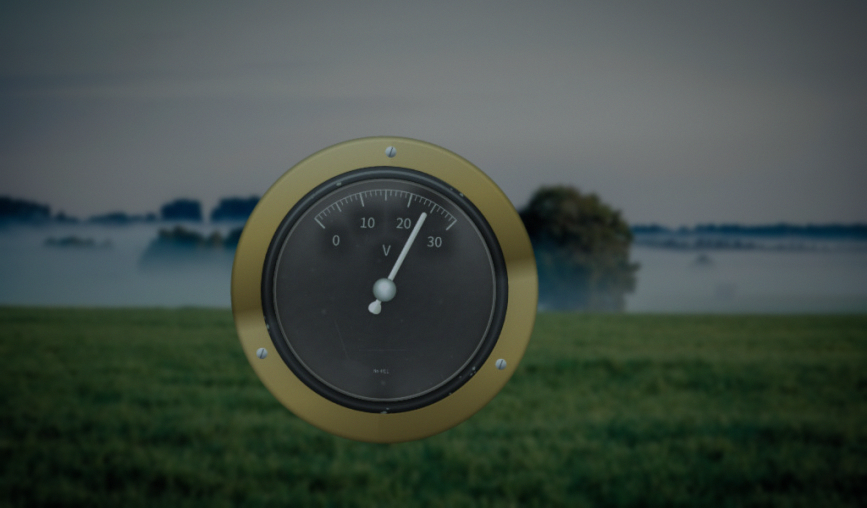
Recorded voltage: 24
